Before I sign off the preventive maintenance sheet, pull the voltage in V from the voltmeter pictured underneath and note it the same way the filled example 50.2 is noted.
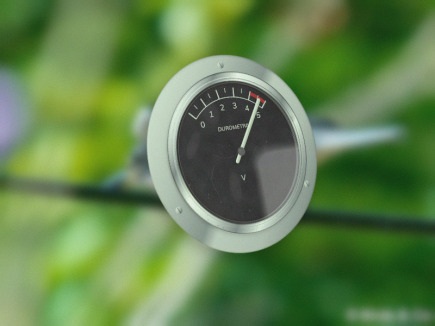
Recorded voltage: 4.5
